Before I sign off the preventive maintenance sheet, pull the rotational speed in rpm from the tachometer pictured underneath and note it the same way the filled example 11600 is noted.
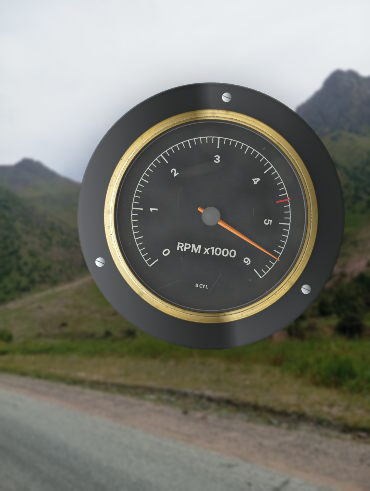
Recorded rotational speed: 5600
